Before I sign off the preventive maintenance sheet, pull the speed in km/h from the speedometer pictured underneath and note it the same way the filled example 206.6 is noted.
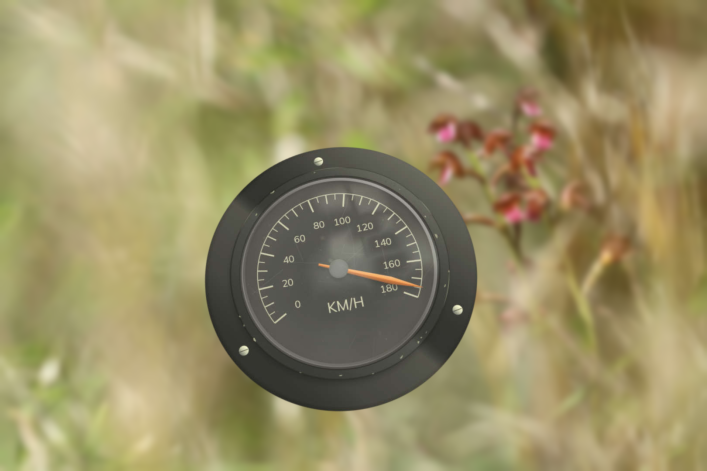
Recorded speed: 175
